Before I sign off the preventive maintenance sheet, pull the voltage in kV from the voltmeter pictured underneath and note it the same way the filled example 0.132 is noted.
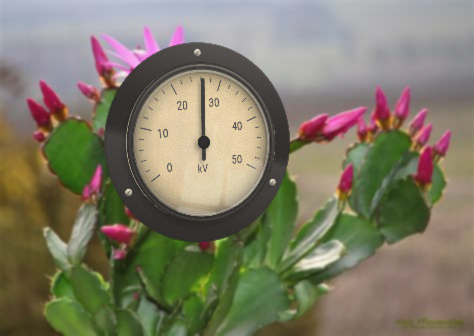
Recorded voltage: 26
